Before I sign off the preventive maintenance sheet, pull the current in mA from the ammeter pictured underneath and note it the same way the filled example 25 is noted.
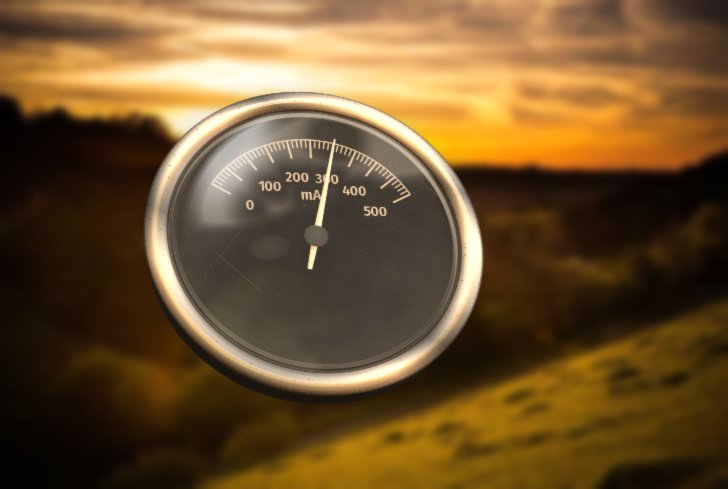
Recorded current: 300
